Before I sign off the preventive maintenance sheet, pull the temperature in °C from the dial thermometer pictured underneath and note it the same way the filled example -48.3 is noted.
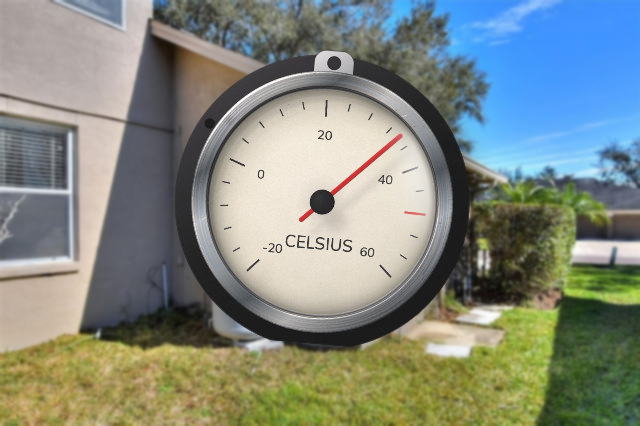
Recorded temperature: 34
